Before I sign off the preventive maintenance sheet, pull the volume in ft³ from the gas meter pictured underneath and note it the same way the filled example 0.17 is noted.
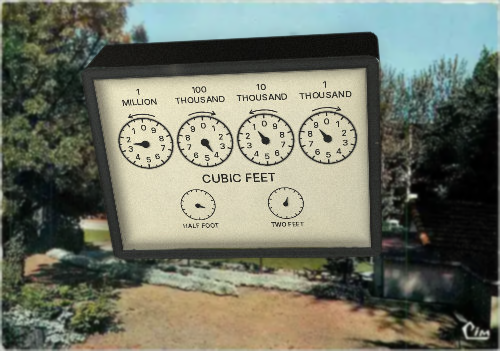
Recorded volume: 240900
